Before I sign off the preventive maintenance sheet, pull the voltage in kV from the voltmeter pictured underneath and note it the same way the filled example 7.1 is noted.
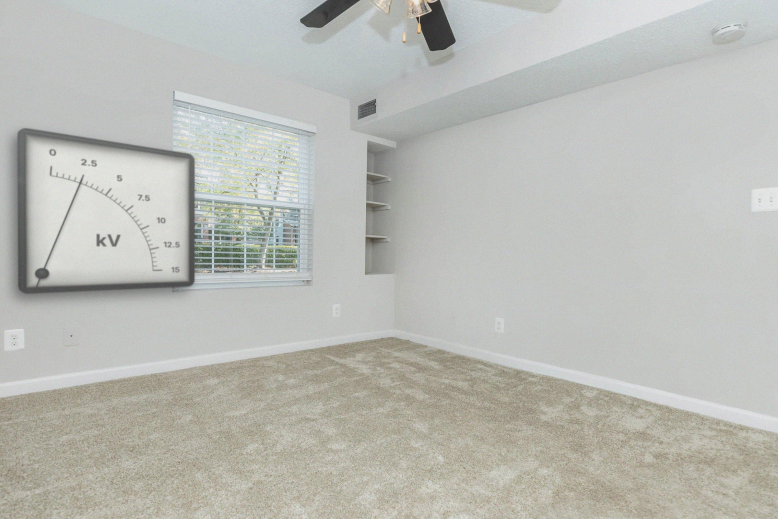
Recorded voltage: 2.5
